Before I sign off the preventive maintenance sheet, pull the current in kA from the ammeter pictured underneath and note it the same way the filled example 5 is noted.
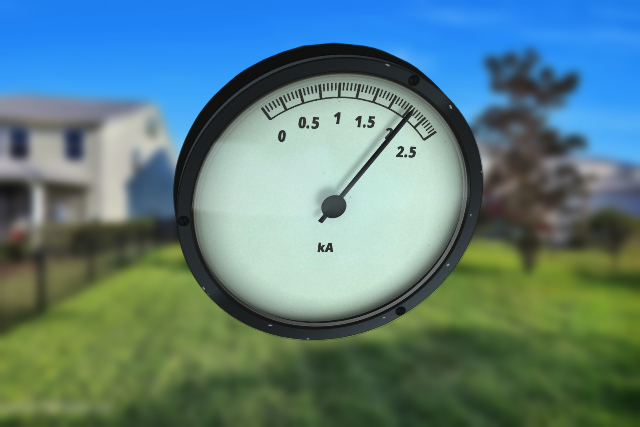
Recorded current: 2
